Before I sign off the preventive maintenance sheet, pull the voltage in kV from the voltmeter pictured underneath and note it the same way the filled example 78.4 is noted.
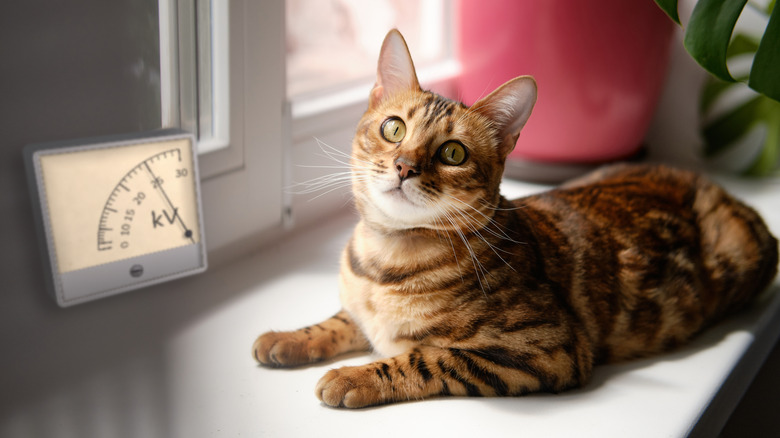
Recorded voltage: 25
